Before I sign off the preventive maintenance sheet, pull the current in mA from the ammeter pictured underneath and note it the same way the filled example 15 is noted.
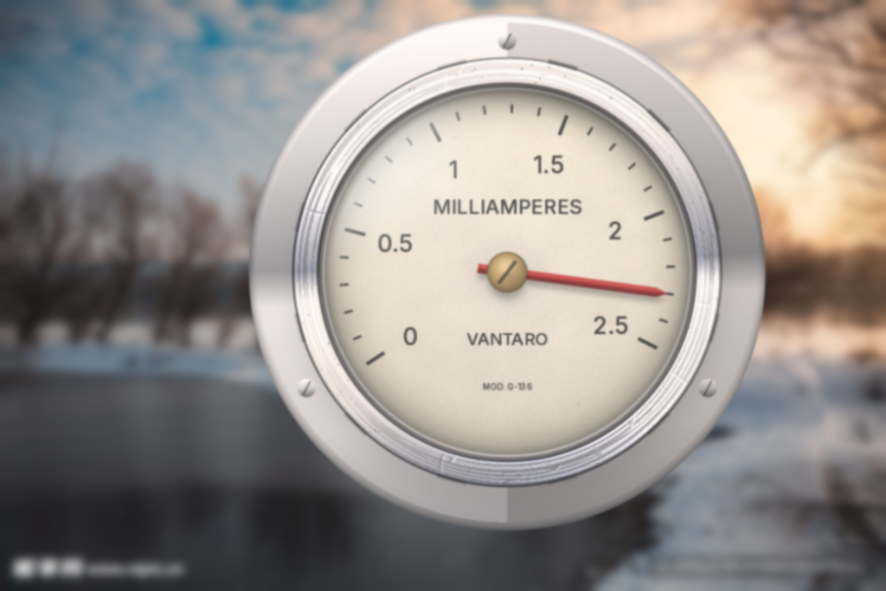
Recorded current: 2.3
